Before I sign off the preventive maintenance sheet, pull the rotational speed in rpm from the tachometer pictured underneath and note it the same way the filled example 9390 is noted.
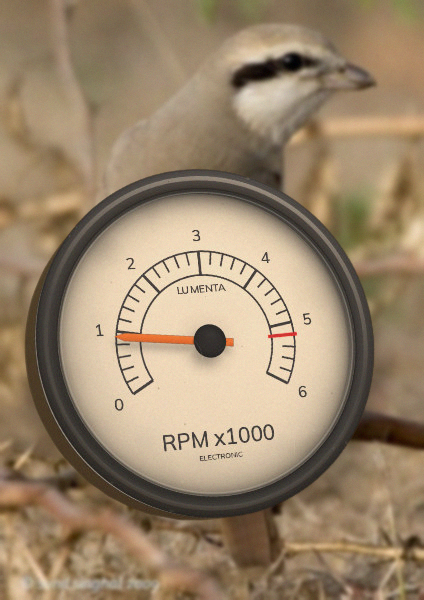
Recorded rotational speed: 900
